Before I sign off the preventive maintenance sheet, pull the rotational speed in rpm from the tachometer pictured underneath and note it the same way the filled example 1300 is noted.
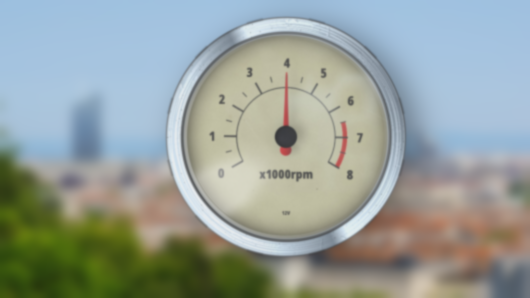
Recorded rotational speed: 4000
